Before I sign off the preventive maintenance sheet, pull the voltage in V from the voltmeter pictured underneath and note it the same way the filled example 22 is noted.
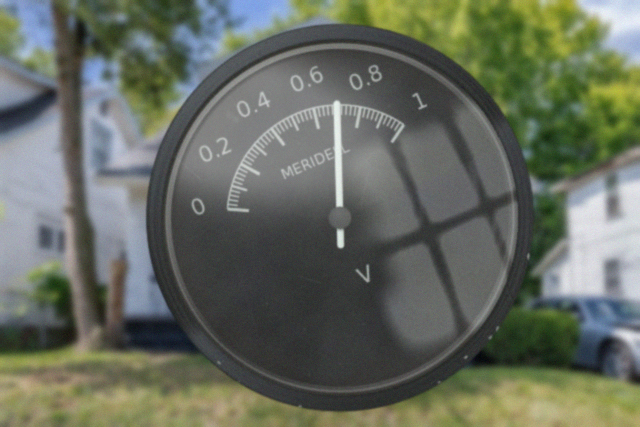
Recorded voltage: 0.7
